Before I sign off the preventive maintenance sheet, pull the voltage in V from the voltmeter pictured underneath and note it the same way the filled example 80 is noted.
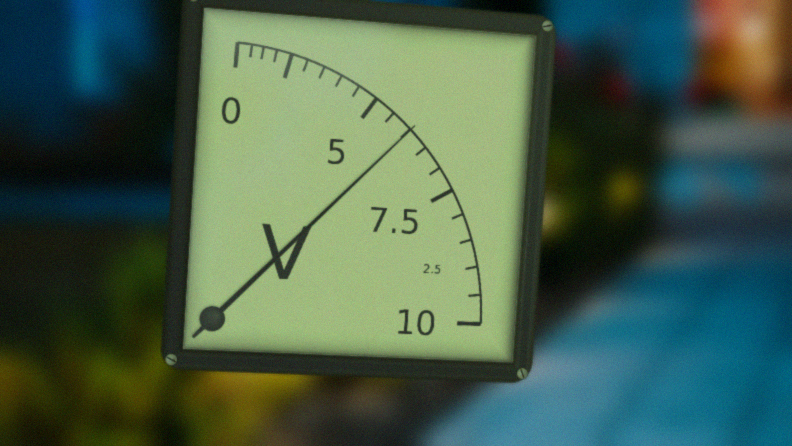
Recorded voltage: 6
